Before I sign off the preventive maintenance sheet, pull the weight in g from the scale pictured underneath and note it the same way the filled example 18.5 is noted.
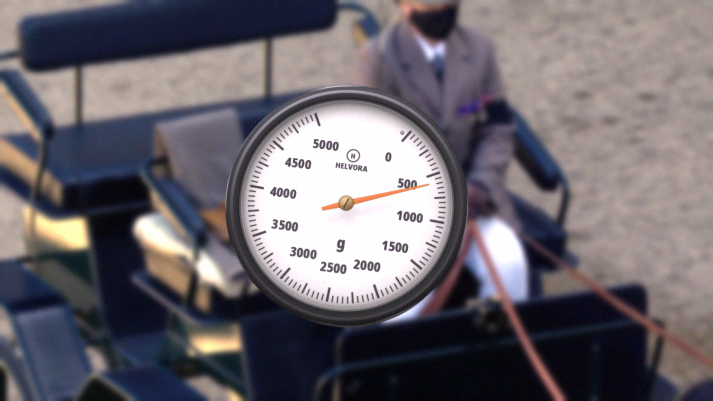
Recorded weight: 600
